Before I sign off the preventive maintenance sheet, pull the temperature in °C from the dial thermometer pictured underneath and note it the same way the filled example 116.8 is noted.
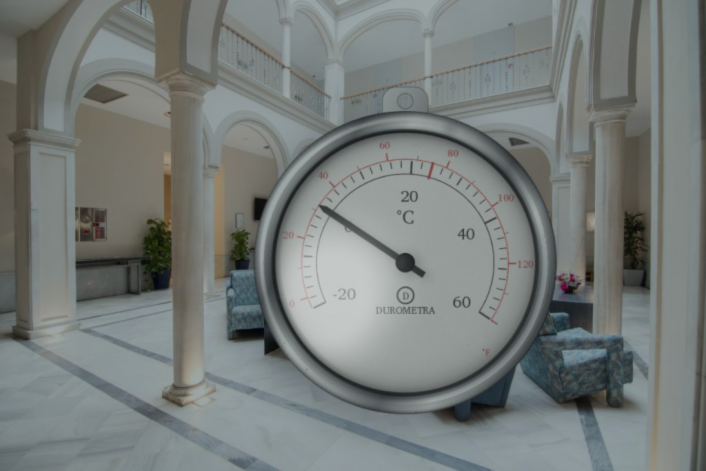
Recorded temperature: 0
